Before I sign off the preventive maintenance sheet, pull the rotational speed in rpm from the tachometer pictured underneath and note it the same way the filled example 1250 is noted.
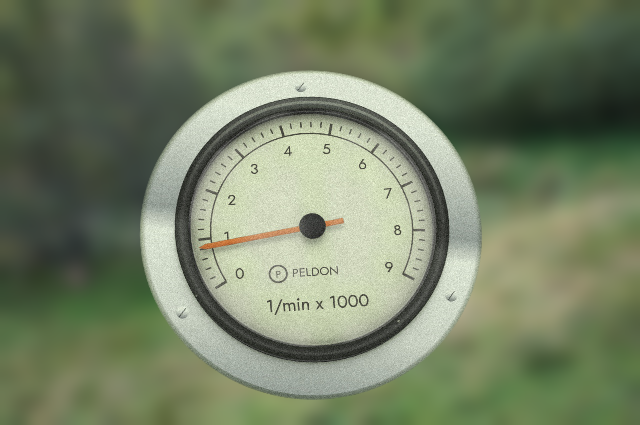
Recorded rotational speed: 800
